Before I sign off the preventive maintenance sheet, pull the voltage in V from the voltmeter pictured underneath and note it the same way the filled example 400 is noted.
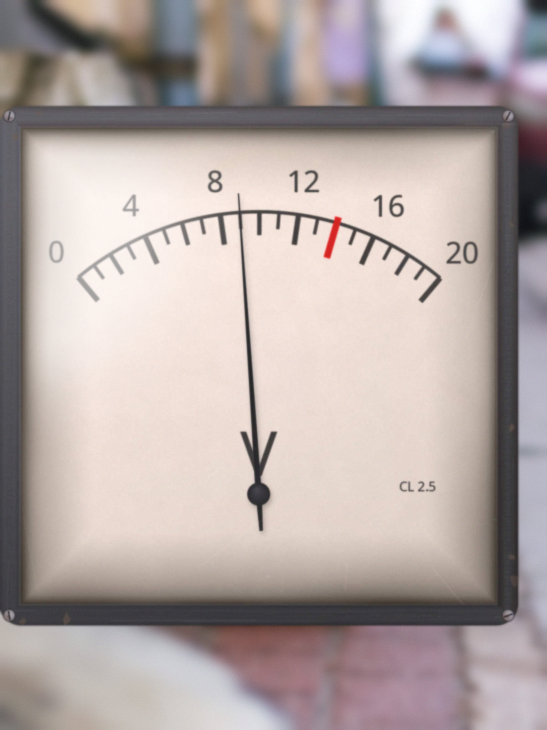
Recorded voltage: 9
